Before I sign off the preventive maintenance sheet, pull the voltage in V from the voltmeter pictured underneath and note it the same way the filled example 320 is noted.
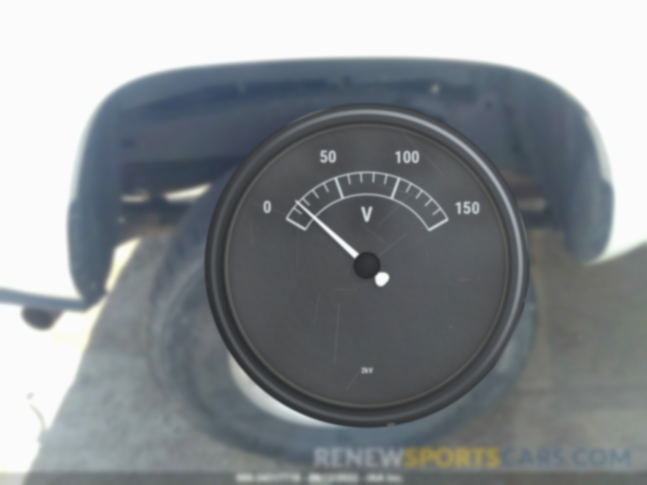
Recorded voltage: 15
